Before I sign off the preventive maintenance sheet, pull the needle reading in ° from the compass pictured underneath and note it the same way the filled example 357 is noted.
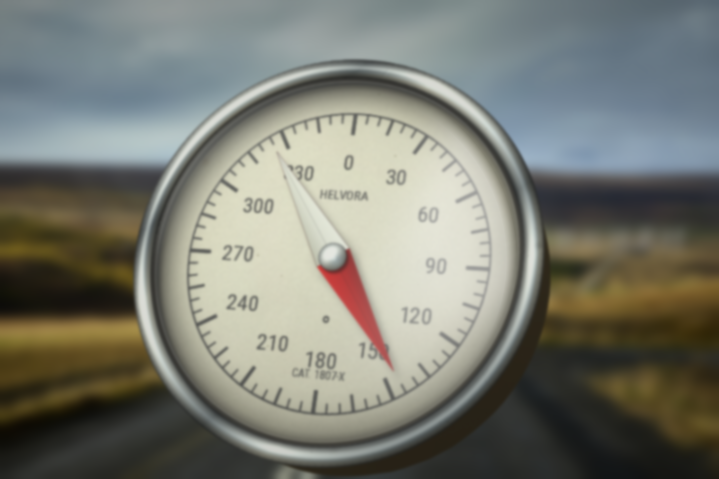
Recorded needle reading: 145
